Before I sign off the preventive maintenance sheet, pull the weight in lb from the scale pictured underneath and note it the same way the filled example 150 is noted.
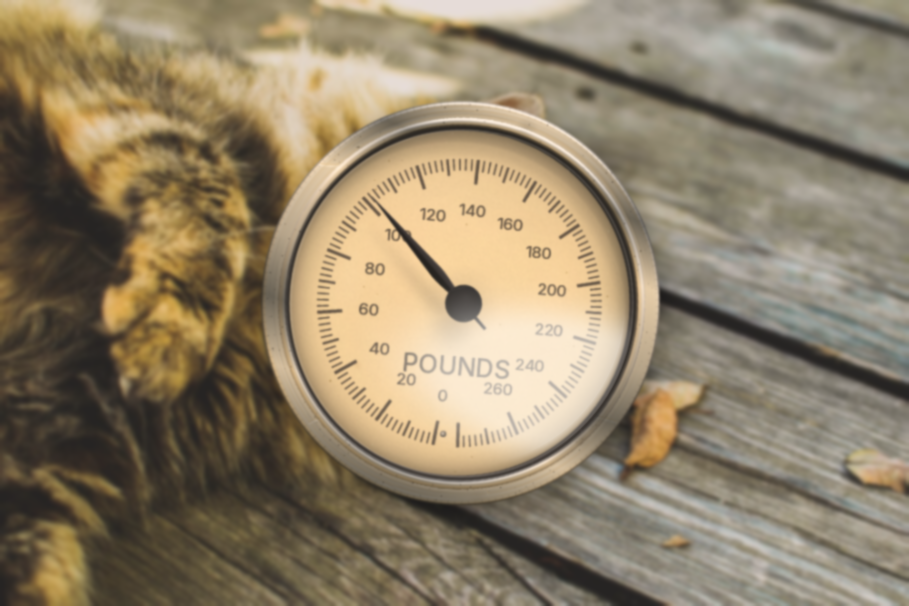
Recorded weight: 102
